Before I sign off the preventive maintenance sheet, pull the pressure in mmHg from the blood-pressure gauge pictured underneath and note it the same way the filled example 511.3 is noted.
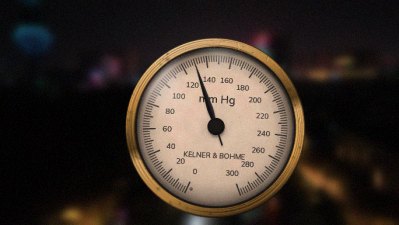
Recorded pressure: 130
